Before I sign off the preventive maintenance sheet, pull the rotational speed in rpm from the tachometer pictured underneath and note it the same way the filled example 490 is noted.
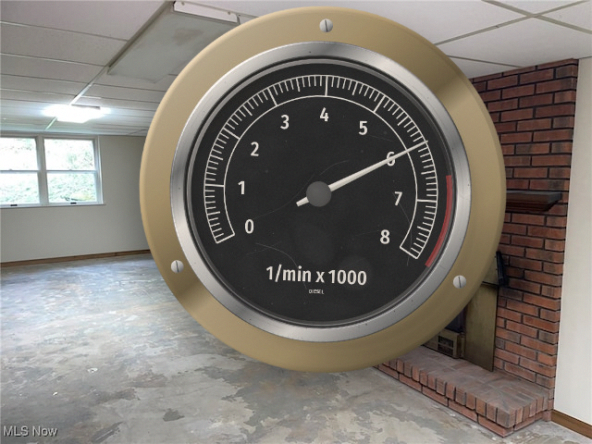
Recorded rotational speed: 6000
